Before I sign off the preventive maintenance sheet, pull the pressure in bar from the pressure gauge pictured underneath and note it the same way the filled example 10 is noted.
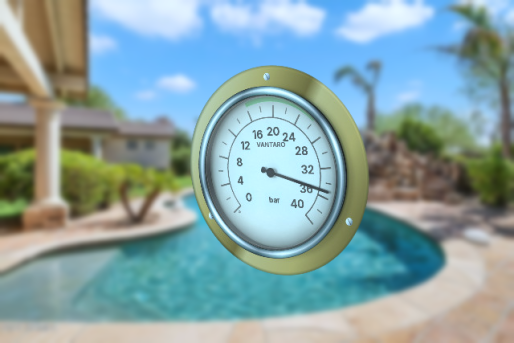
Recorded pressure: 35
